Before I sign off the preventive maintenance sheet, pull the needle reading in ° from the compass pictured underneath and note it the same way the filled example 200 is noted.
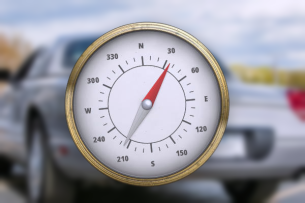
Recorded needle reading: 35
